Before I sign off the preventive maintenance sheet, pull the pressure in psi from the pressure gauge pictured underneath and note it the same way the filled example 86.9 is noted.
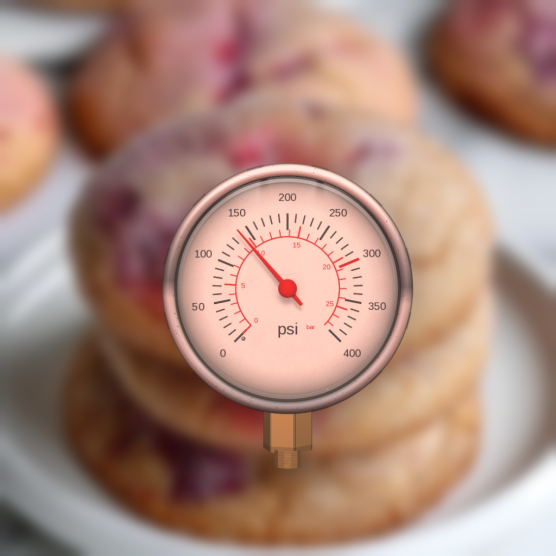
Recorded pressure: 140
